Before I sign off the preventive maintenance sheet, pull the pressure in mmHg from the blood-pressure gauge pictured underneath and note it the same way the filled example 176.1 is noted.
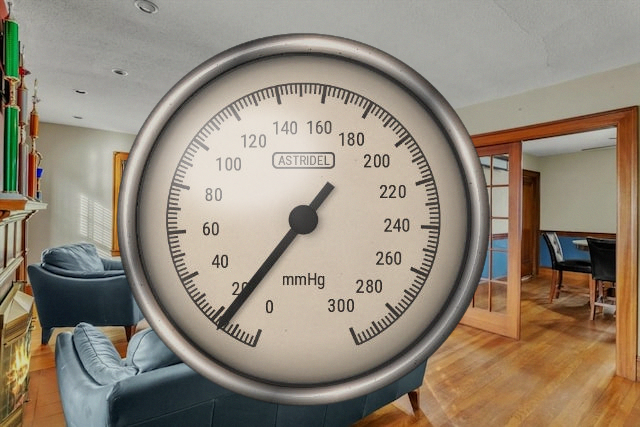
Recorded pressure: 16
